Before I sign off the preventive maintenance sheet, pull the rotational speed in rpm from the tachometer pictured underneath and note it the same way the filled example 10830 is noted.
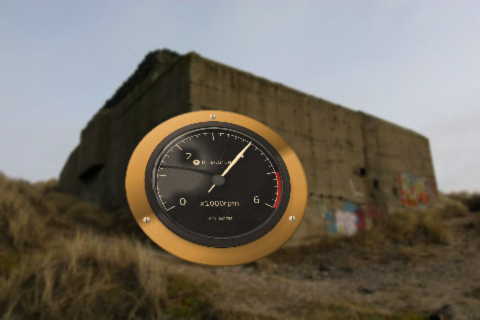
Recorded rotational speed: 4000
